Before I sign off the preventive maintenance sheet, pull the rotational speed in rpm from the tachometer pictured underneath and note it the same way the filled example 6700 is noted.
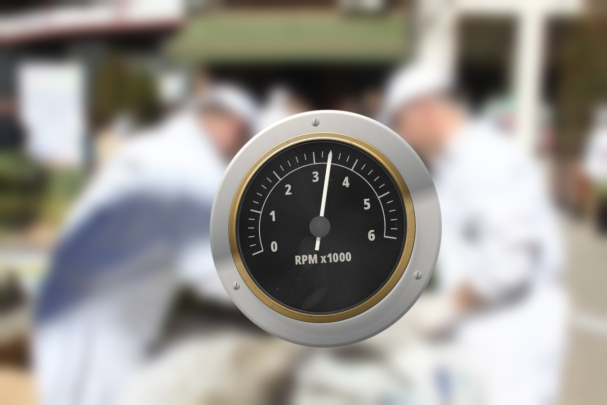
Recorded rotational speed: 3400
